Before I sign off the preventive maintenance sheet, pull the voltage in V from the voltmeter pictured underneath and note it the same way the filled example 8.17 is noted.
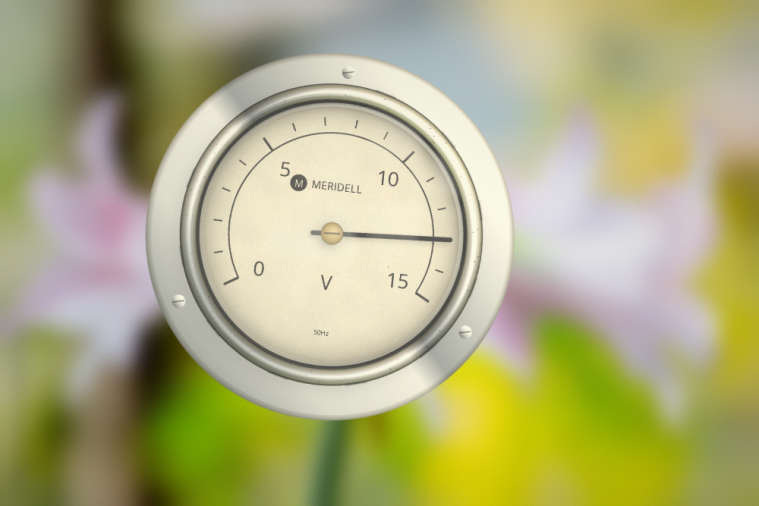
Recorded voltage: 13
